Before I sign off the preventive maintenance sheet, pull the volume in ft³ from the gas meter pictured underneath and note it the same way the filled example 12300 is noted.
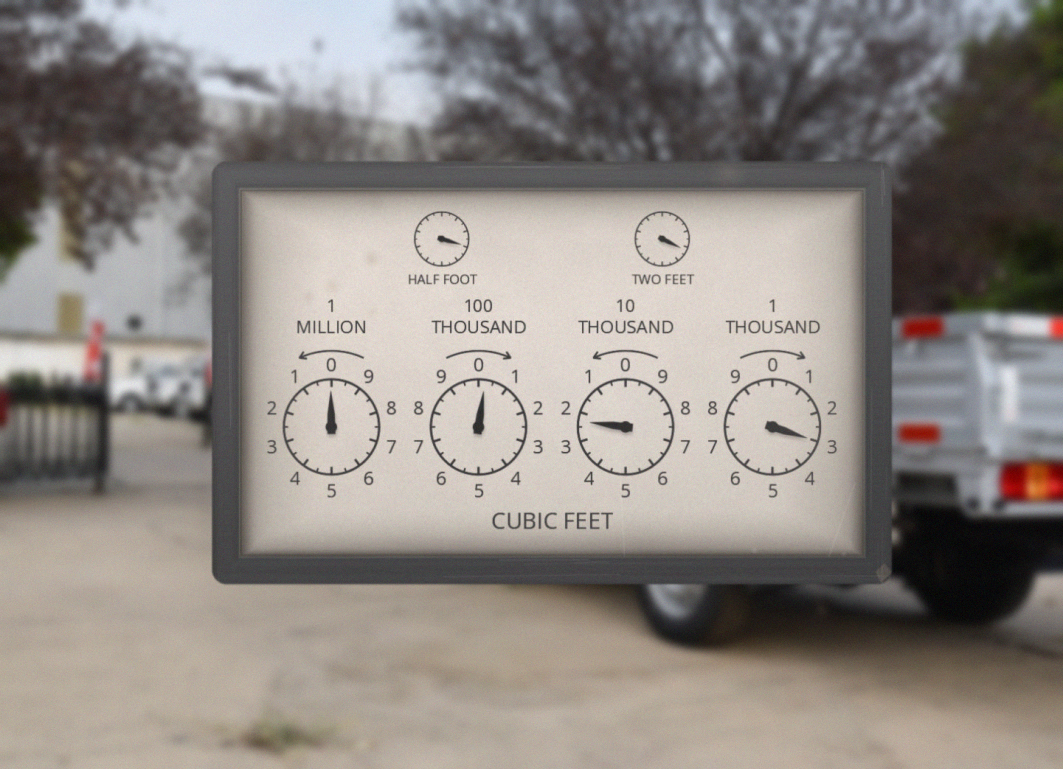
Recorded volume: 2300
